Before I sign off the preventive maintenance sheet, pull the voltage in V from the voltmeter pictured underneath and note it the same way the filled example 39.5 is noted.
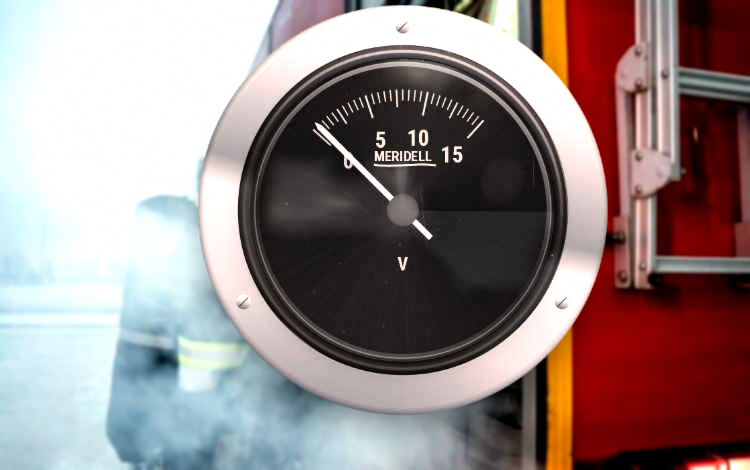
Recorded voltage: 0.5
